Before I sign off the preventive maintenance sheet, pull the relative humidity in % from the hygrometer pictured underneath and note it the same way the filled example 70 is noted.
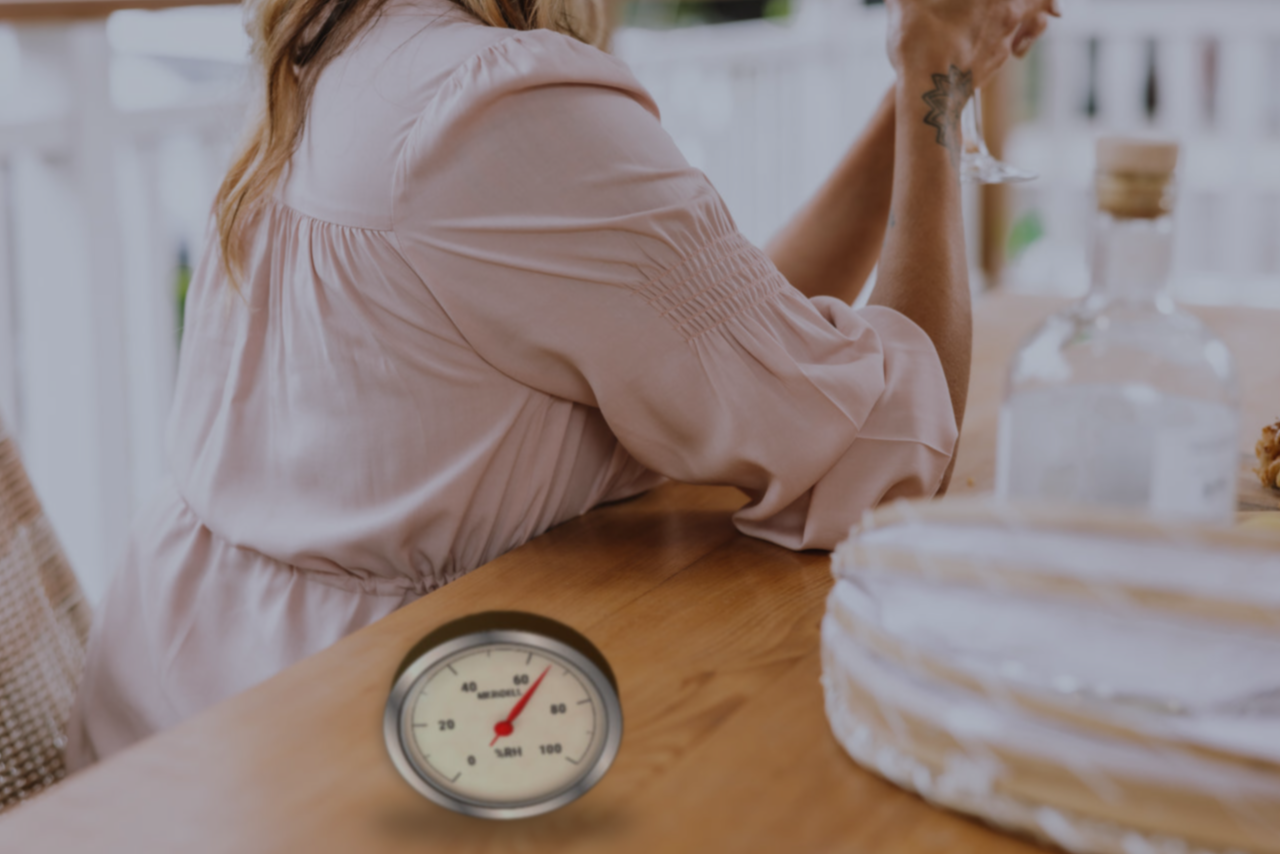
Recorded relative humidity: 65
